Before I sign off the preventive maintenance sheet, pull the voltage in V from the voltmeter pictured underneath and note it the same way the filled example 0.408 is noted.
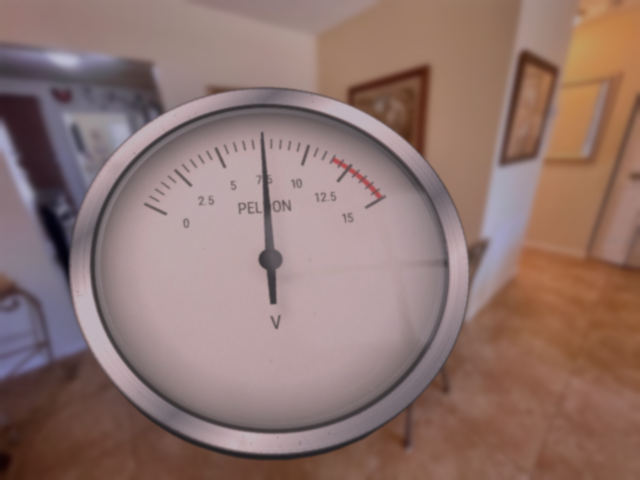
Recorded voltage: 7.5
